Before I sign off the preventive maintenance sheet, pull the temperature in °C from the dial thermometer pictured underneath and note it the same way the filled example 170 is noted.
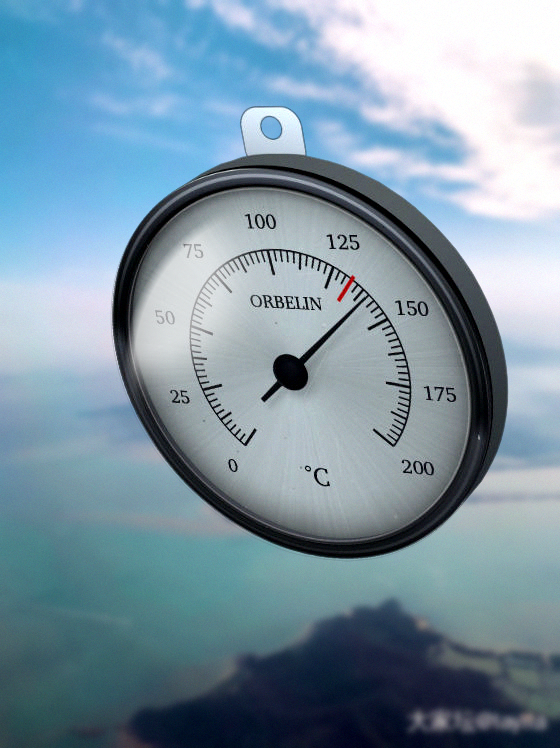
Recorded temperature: 140
